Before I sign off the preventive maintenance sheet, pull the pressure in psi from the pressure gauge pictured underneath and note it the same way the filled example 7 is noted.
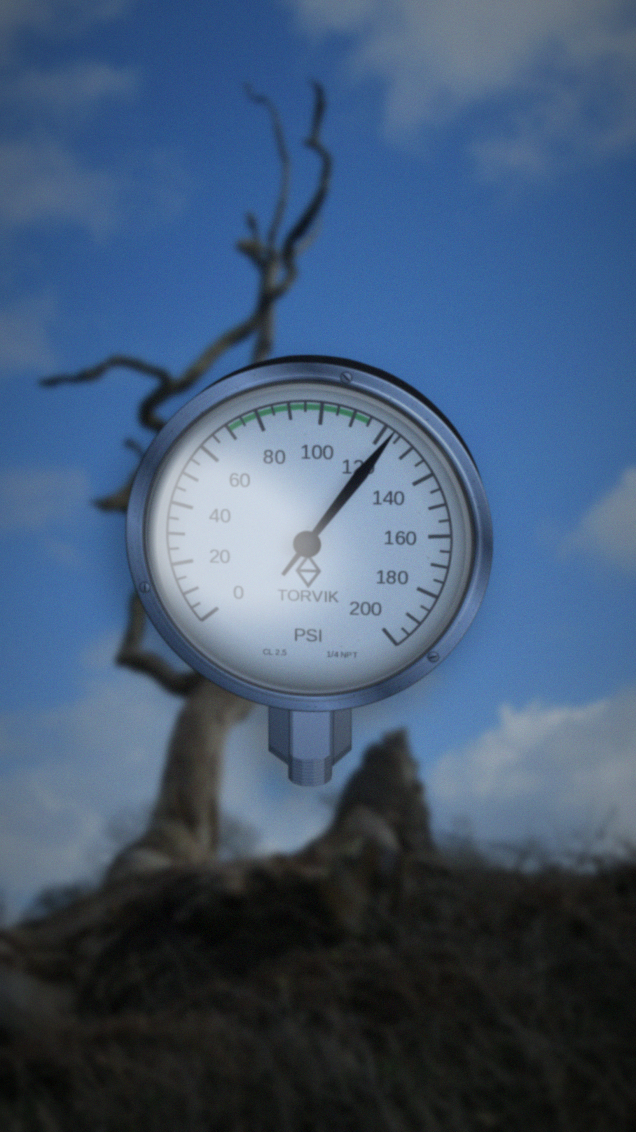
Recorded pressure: 122.5
